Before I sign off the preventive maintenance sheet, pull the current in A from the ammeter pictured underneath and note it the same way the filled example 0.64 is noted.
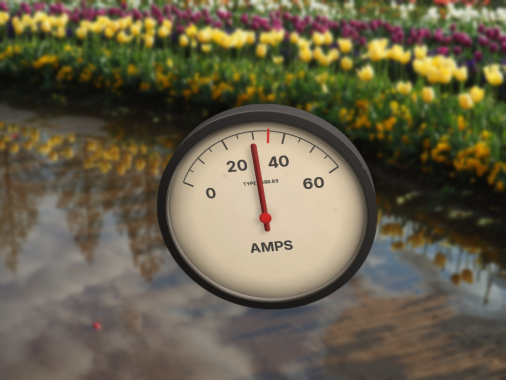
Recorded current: 30
